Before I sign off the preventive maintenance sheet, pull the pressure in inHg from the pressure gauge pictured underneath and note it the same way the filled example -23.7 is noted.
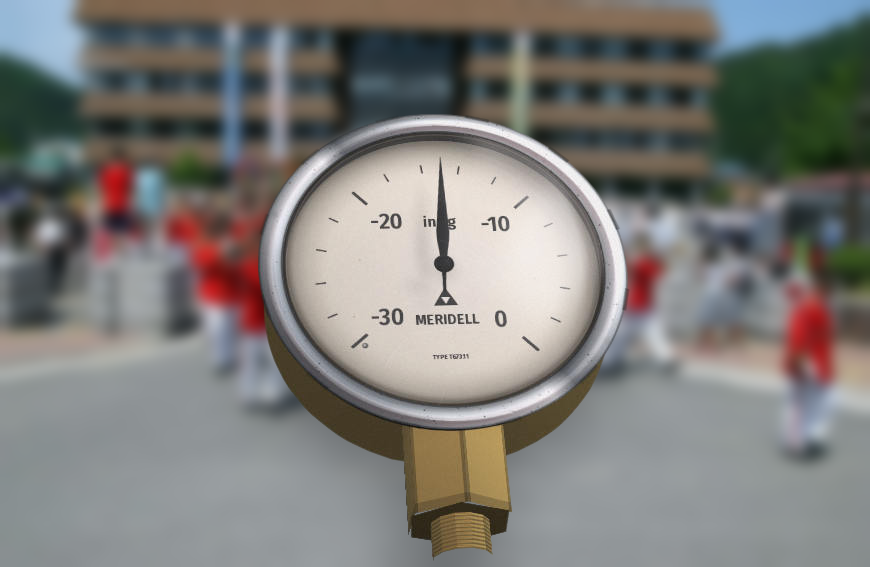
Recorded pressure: -15
